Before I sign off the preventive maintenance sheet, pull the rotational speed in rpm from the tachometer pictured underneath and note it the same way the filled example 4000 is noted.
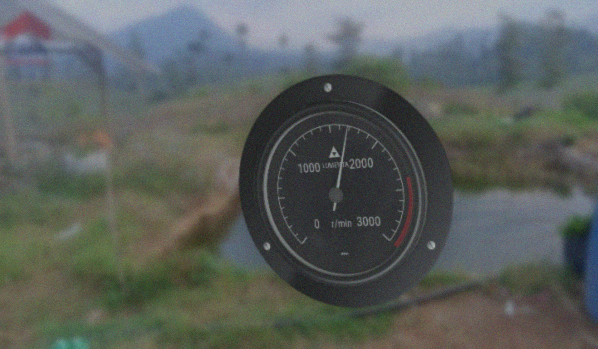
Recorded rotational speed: 1700
